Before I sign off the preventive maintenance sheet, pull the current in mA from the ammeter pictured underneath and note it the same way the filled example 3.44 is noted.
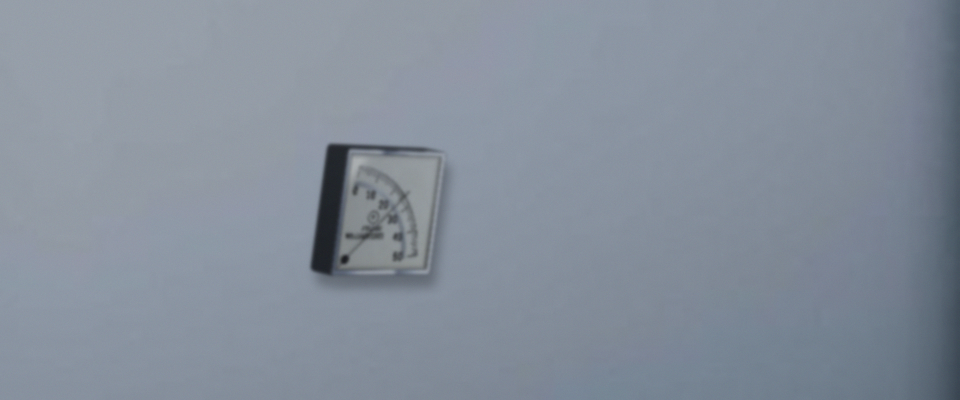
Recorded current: 25
